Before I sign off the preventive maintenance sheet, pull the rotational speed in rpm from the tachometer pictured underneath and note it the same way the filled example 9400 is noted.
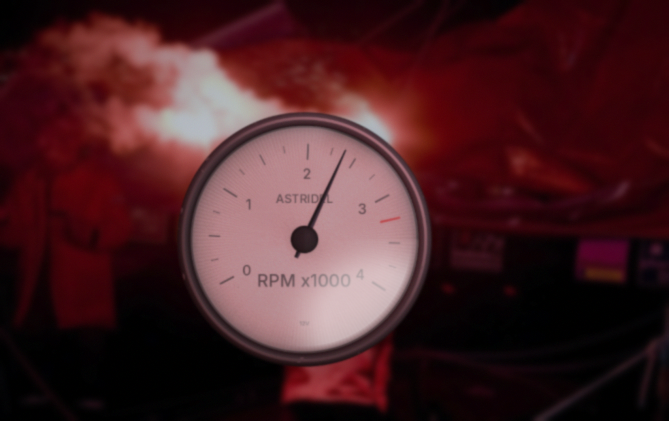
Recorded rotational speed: 2375
